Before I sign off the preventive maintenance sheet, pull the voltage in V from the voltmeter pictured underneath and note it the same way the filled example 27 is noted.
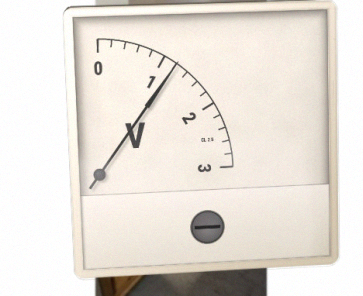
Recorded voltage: 1.2
